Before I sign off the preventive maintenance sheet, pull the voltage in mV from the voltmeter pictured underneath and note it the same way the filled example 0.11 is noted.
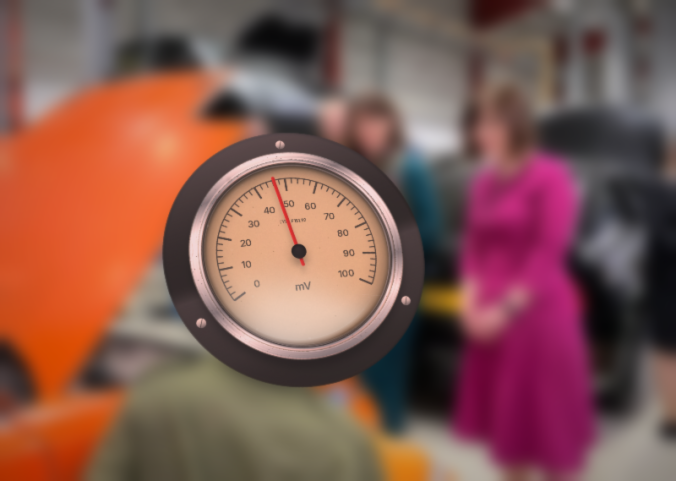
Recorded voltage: 46
